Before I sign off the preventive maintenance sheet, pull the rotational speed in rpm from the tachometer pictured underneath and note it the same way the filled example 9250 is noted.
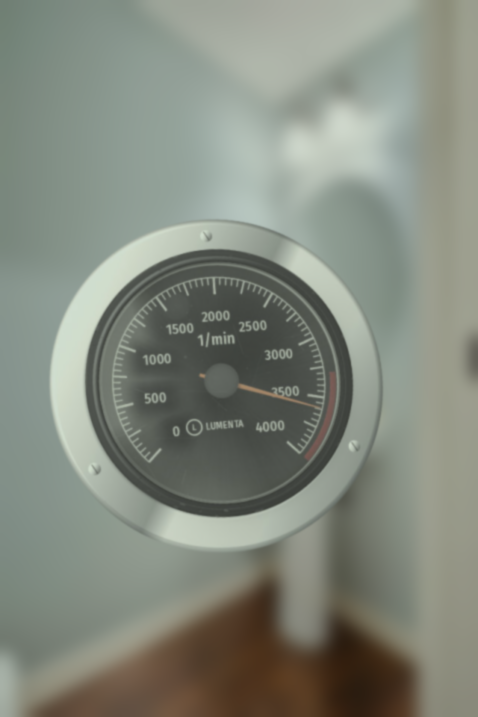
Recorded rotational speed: 3600
